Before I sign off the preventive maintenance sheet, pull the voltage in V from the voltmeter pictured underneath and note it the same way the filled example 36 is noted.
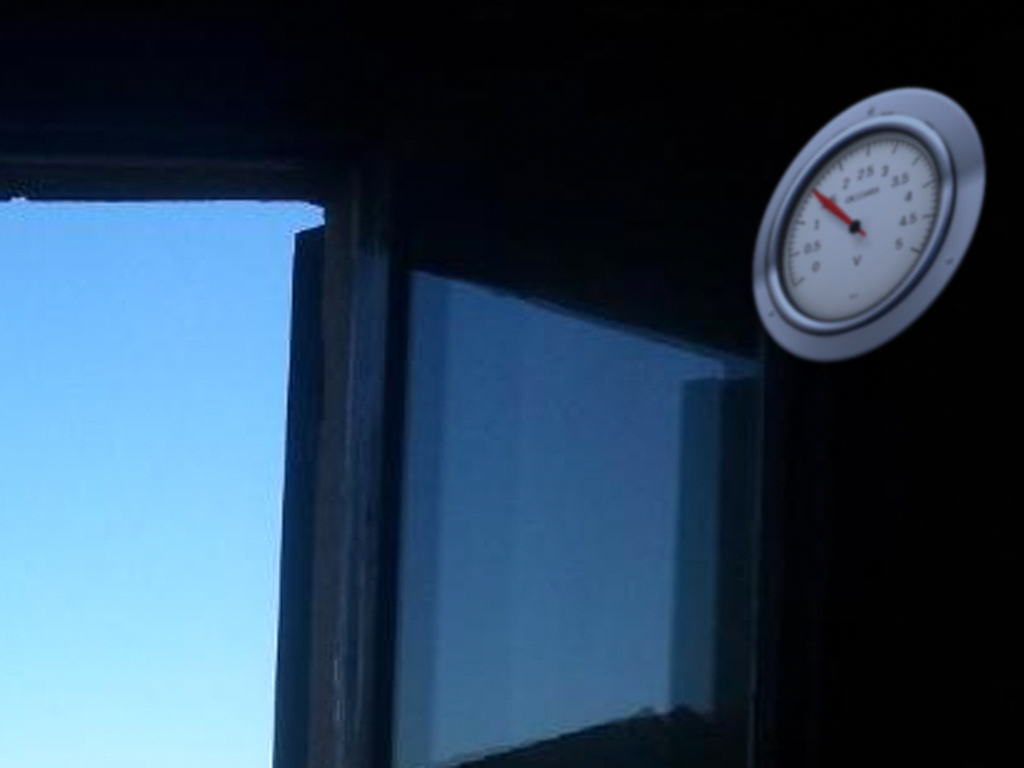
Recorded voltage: 1.5
